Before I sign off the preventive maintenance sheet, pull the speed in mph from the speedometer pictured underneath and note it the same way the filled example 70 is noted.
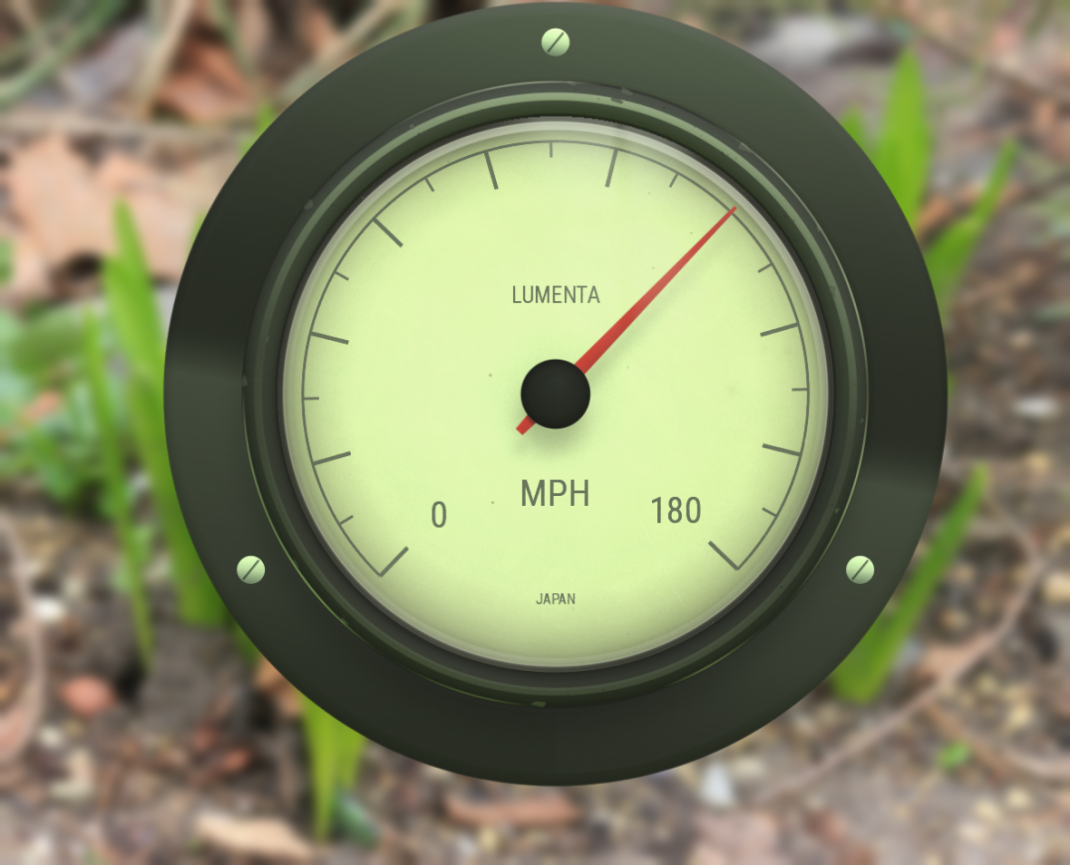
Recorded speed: 120
